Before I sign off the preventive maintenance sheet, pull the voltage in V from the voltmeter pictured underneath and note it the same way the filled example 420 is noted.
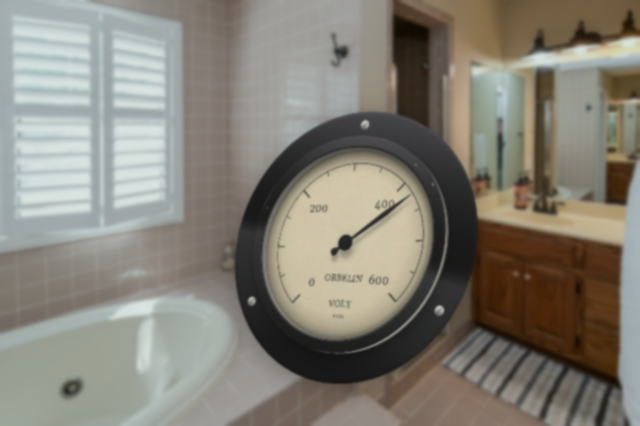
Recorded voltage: 425
